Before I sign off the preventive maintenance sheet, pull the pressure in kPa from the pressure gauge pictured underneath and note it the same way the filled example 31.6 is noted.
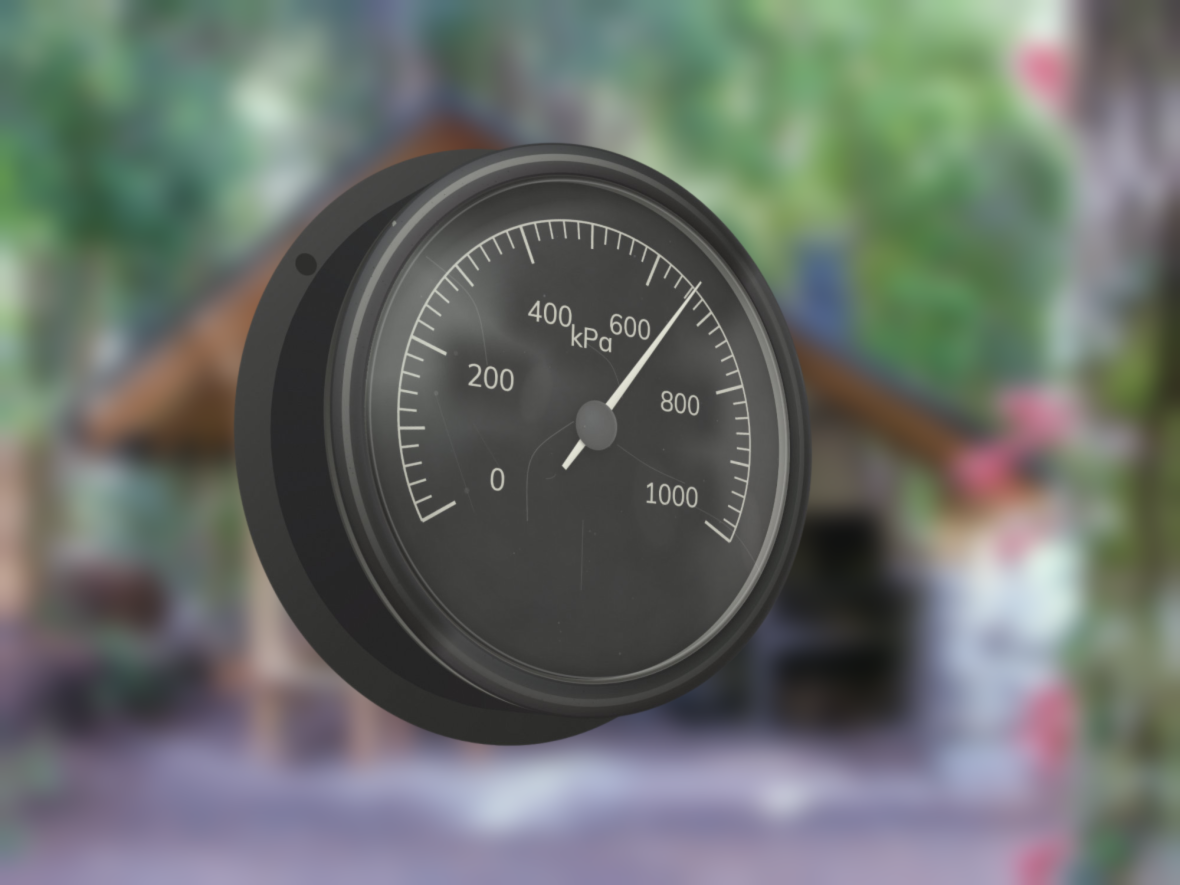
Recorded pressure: 660
